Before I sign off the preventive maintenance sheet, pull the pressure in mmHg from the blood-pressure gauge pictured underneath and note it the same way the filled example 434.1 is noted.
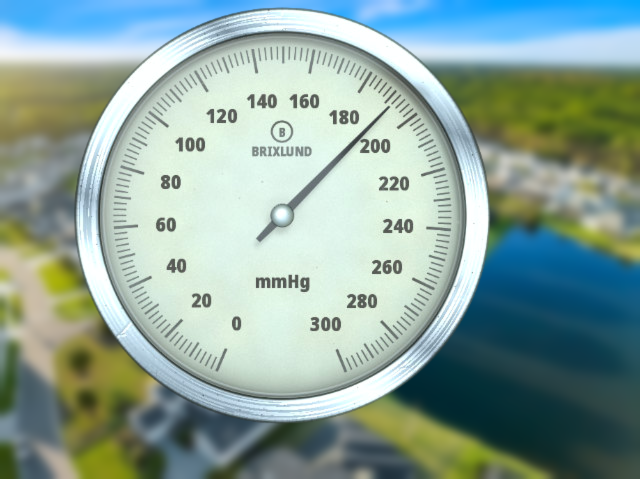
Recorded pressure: 192
